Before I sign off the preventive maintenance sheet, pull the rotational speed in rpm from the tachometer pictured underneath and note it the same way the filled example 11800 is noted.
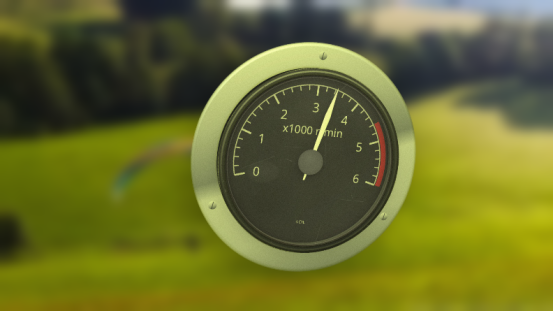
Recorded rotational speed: 3400
